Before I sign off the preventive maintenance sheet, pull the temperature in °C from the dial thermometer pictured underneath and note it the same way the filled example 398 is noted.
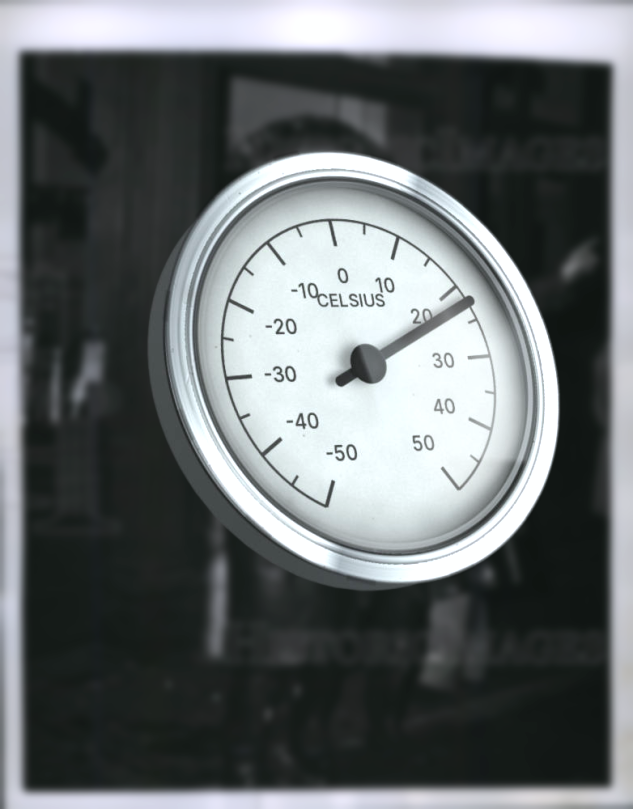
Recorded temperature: 22.5
